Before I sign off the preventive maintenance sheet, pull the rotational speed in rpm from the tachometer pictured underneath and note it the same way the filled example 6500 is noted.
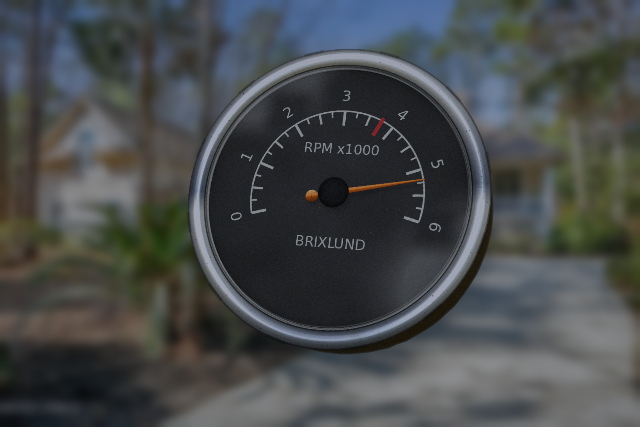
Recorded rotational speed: 5250
